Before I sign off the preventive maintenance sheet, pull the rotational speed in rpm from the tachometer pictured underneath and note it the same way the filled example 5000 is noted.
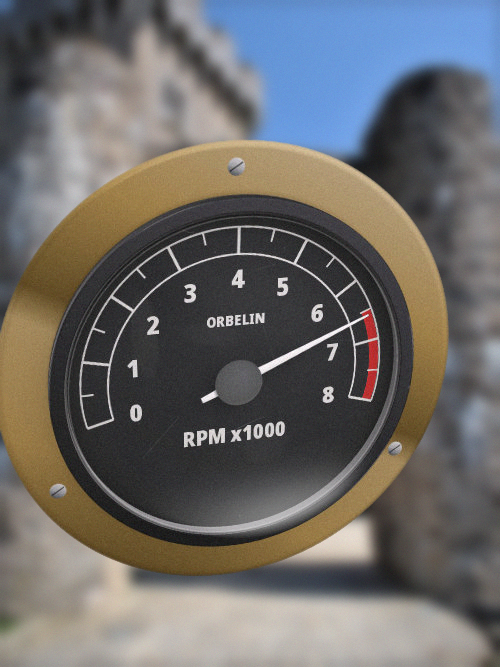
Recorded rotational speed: 6500
